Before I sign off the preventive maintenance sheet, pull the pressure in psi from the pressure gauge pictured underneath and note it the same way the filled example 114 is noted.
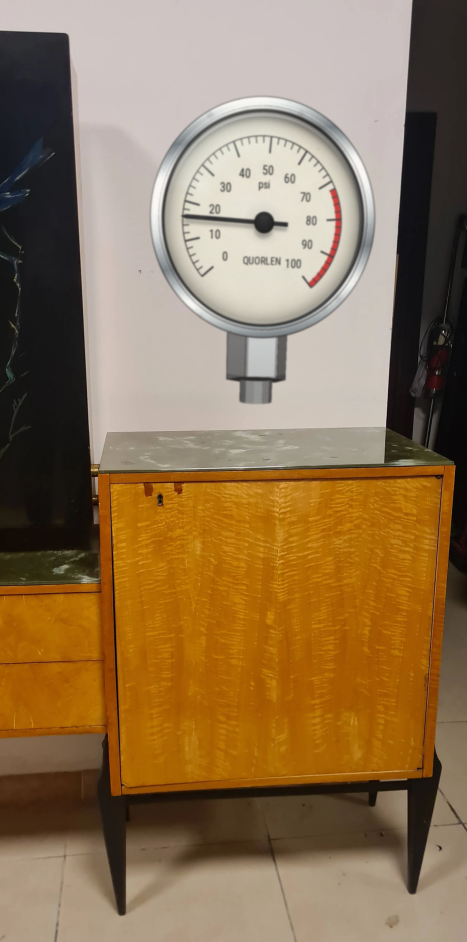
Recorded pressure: 16
